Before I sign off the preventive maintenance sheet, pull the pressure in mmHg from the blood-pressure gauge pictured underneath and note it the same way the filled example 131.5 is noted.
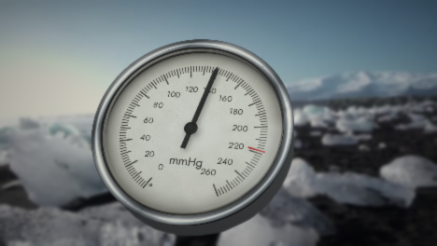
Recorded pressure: 140
